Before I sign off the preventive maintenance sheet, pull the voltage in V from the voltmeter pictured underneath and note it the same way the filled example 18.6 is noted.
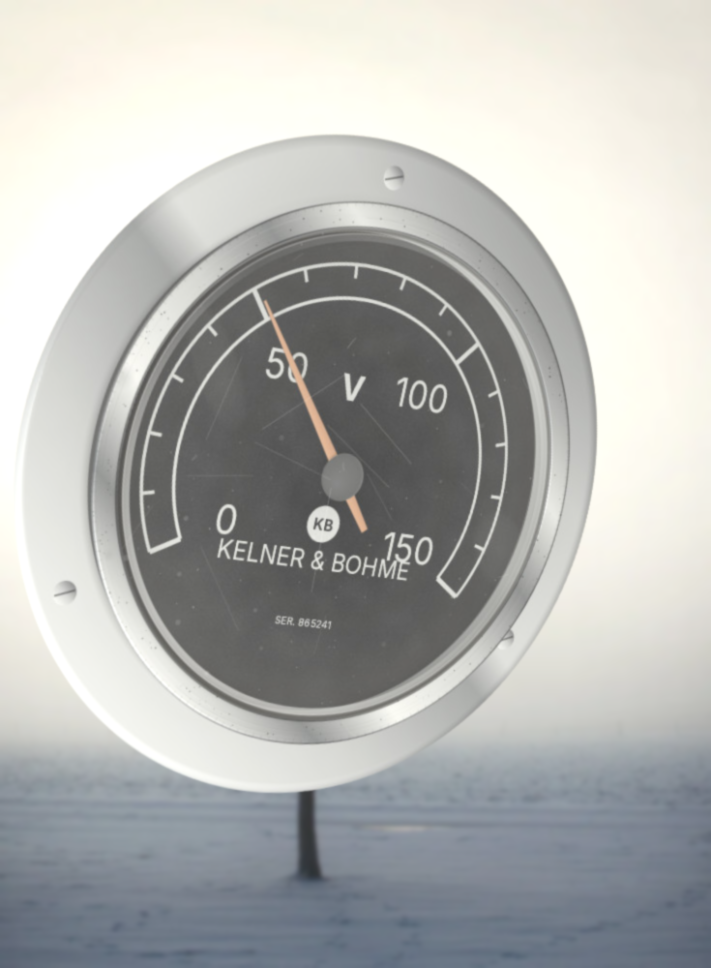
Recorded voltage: 50
